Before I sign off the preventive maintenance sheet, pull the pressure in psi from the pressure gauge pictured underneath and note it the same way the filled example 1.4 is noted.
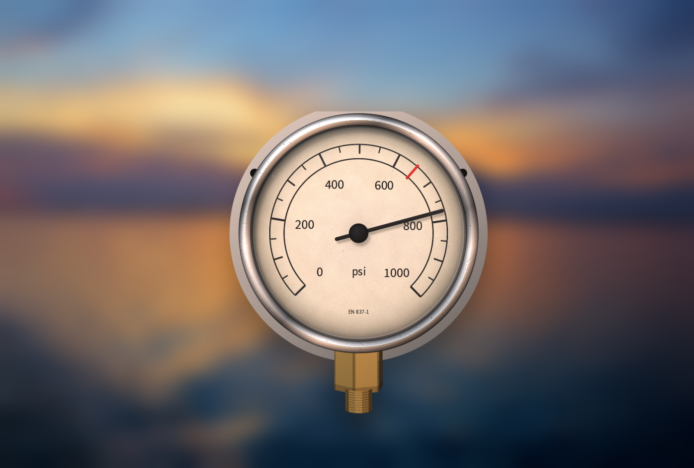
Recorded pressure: 775
